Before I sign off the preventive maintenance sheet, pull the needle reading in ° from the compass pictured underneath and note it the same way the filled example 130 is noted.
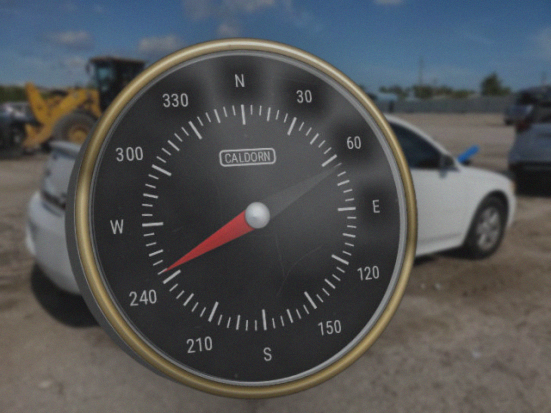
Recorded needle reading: 245
